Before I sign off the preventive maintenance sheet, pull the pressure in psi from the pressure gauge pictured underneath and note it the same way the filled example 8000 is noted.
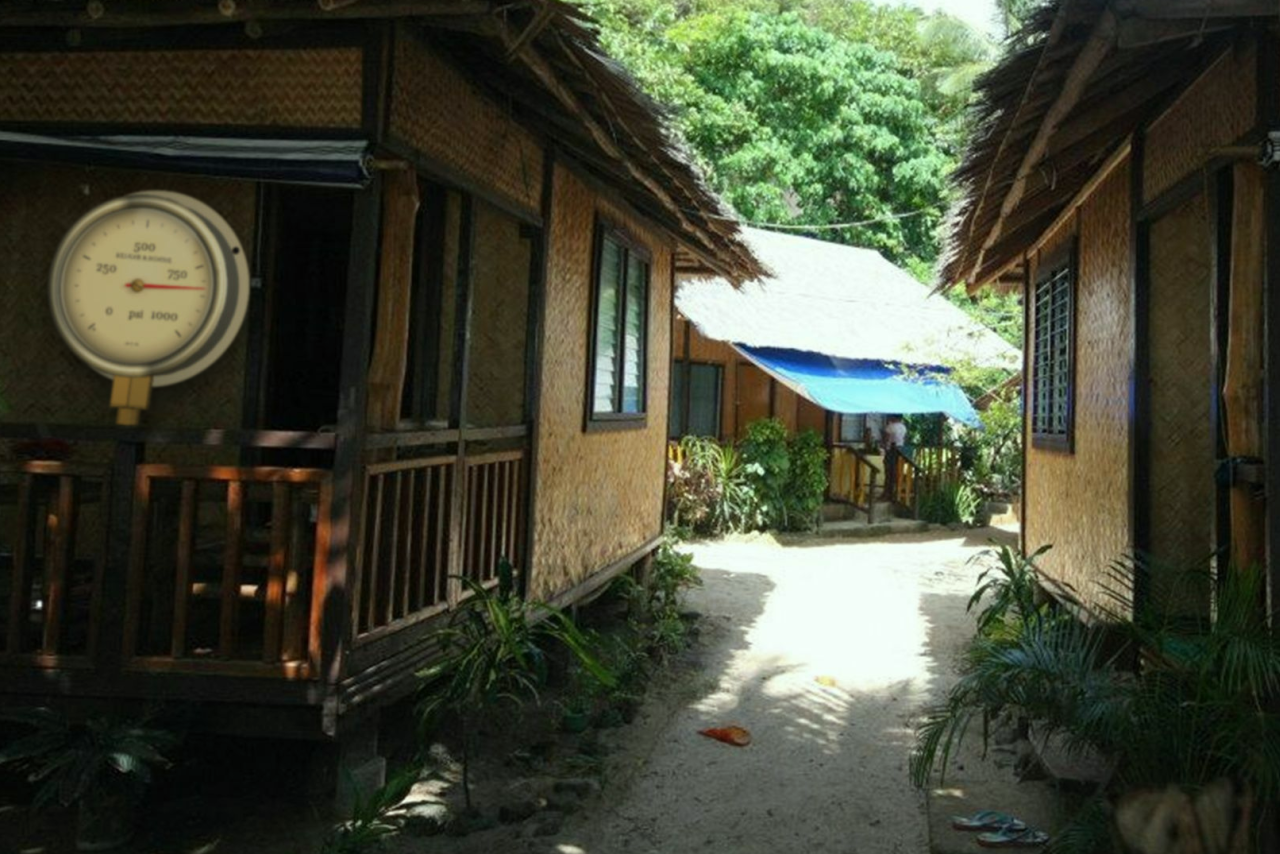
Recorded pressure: 825
